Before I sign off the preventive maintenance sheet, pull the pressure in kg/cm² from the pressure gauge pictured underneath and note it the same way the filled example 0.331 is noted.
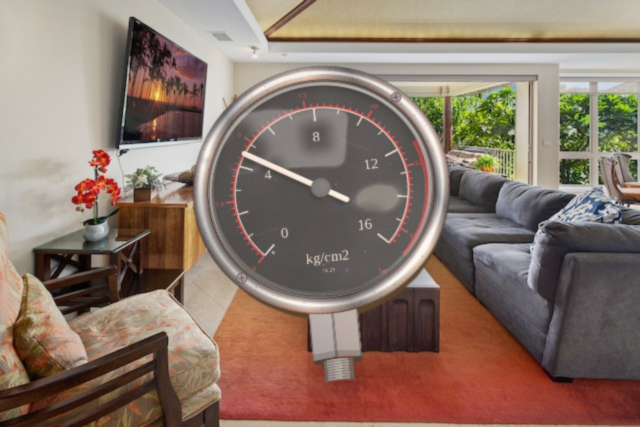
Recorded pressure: 4.5
